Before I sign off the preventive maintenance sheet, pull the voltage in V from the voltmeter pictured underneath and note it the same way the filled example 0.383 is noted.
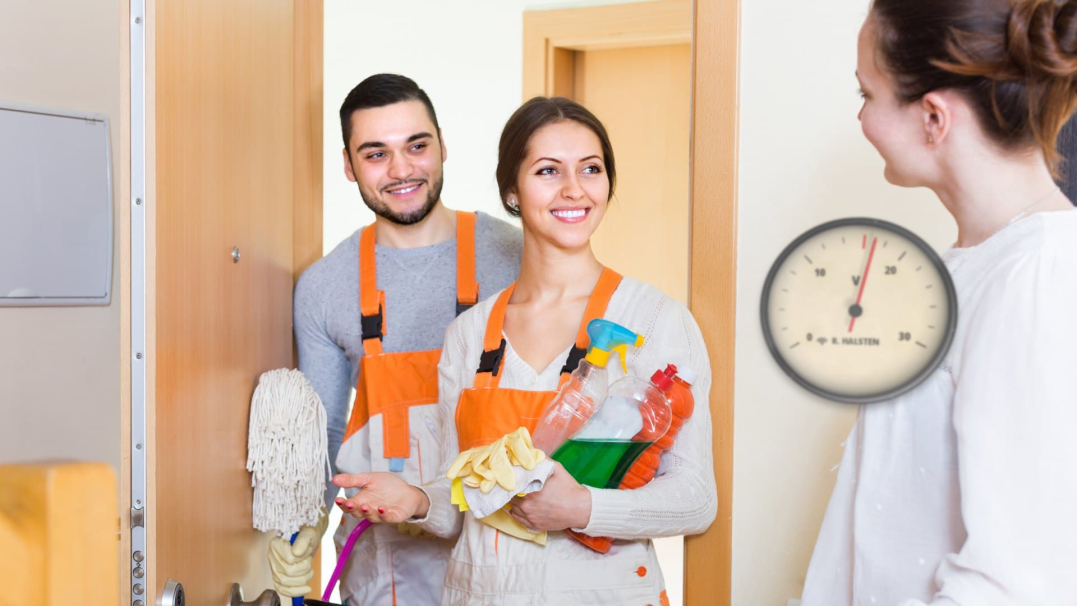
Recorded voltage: 17
